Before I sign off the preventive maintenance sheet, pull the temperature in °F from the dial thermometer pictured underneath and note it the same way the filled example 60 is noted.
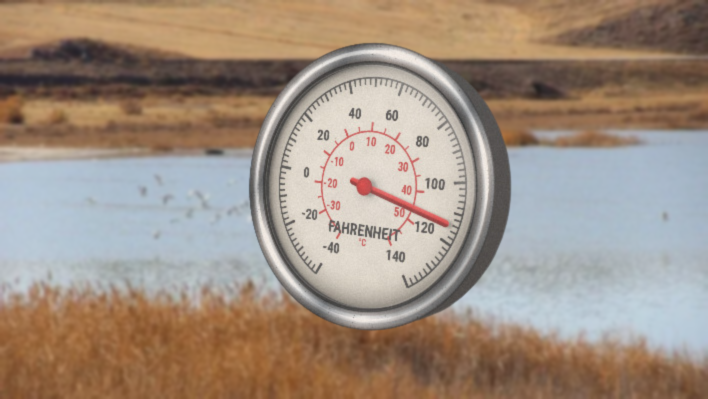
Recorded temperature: 114
